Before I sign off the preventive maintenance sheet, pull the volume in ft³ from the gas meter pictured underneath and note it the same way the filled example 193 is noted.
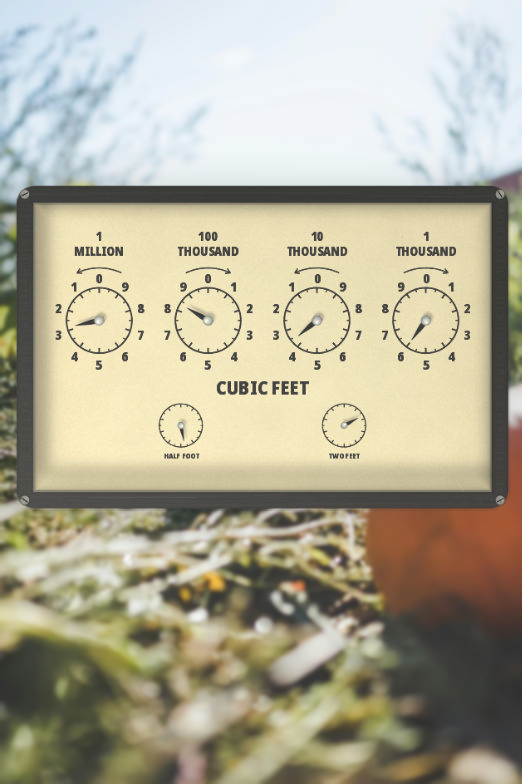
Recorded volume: 283600
